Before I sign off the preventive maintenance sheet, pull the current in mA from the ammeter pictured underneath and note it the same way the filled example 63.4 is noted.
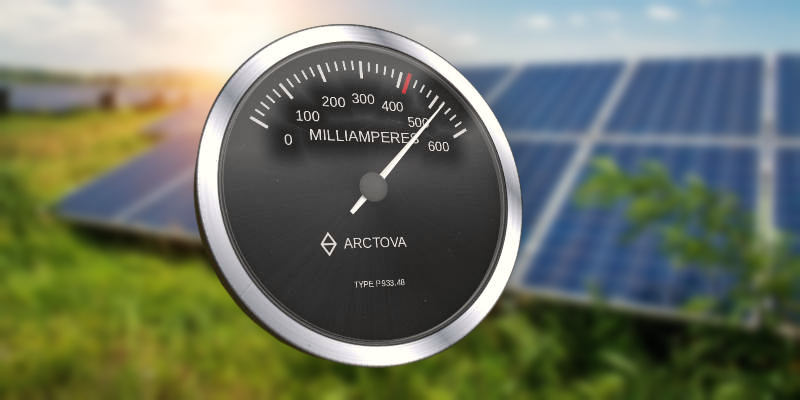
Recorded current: 520
